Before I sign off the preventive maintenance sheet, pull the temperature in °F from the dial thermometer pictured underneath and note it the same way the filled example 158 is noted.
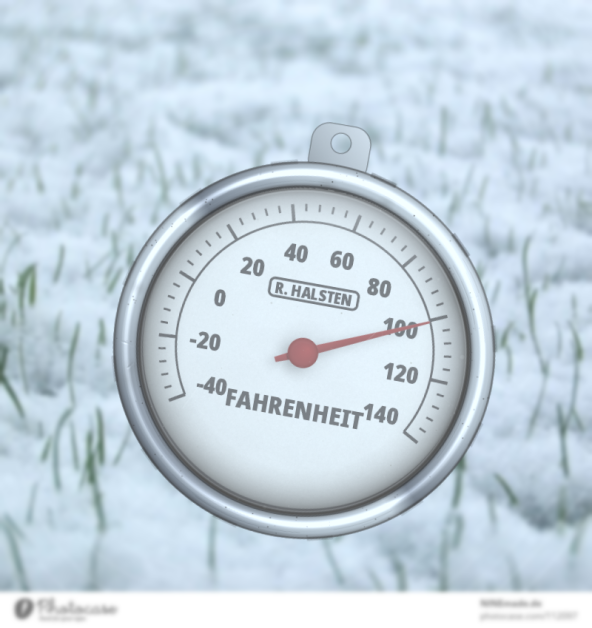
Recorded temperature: 100
